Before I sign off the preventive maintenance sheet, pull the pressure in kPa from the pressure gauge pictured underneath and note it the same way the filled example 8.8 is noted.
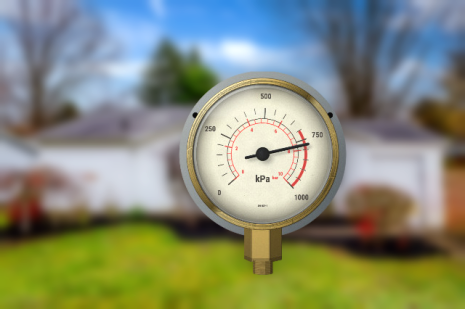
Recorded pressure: 775
